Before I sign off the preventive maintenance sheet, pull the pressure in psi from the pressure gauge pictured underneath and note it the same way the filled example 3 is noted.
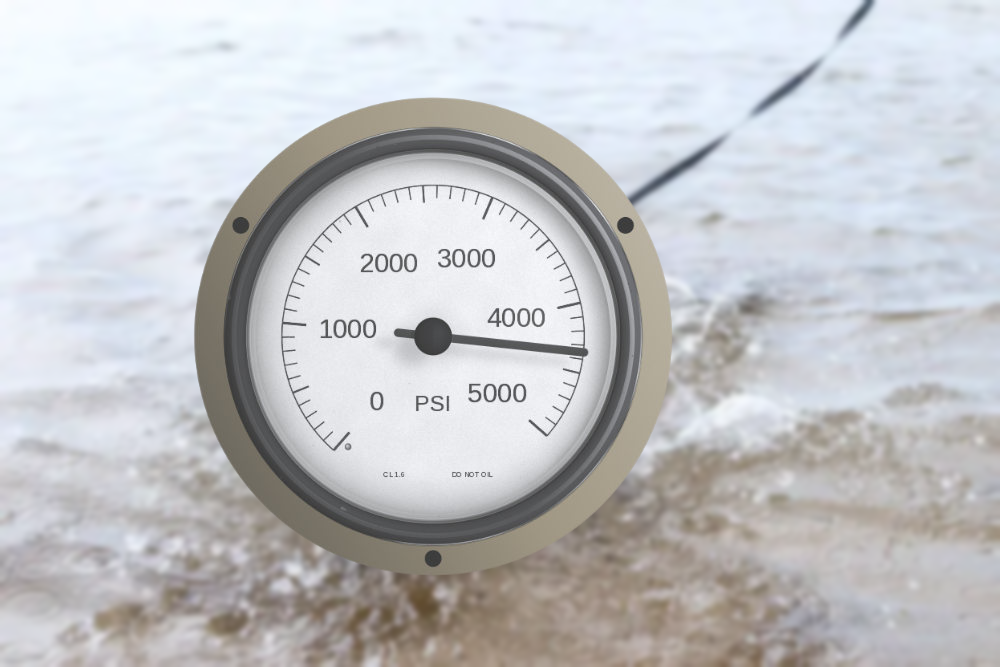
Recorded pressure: 4350
